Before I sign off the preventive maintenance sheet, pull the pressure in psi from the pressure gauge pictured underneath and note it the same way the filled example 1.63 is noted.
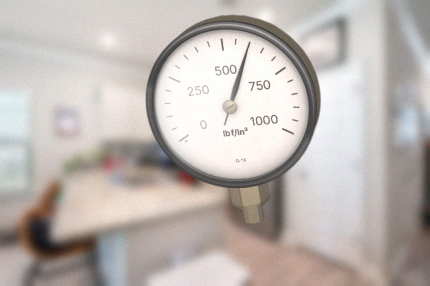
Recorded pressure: 600
